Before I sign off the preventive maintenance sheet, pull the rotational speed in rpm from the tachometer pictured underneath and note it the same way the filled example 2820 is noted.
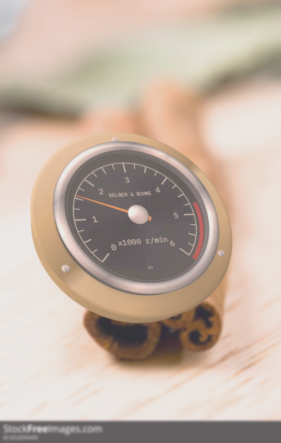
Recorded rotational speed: 1500
